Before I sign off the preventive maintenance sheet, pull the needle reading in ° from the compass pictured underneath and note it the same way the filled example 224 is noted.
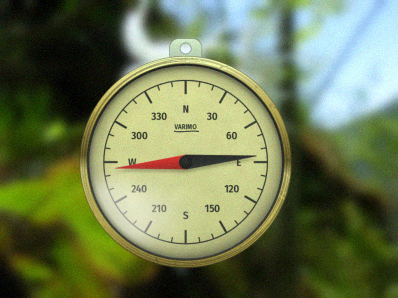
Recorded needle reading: 265
